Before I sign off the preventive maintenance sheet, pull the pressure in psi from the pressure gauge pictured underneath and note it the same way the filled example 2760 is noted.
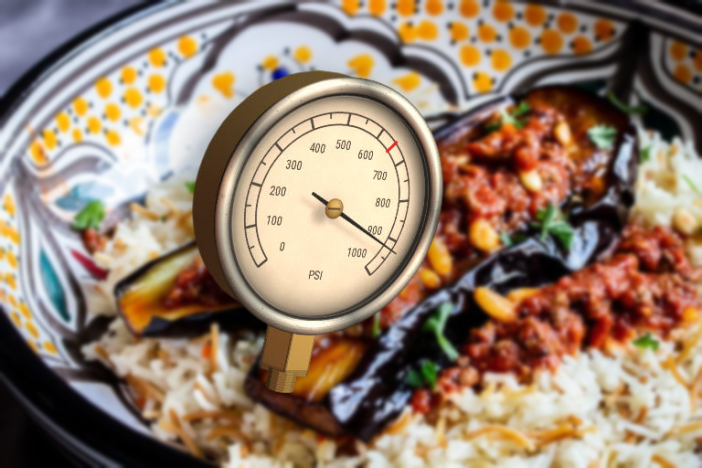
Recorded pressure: 925
